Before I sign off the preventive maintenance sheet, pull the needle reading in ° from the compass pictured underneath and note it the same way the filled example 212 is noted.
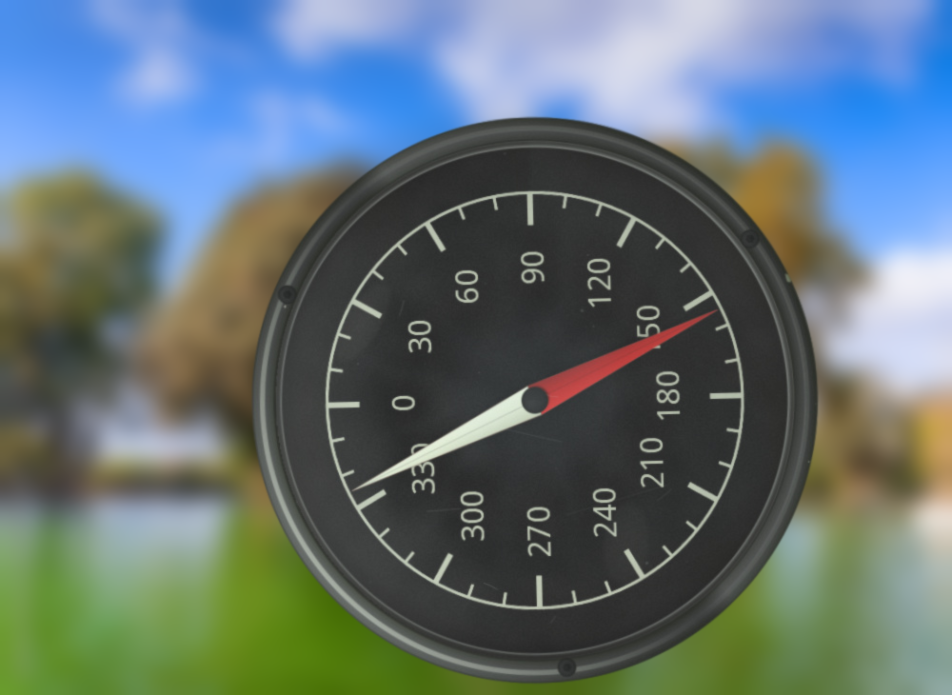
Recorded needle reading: 155
